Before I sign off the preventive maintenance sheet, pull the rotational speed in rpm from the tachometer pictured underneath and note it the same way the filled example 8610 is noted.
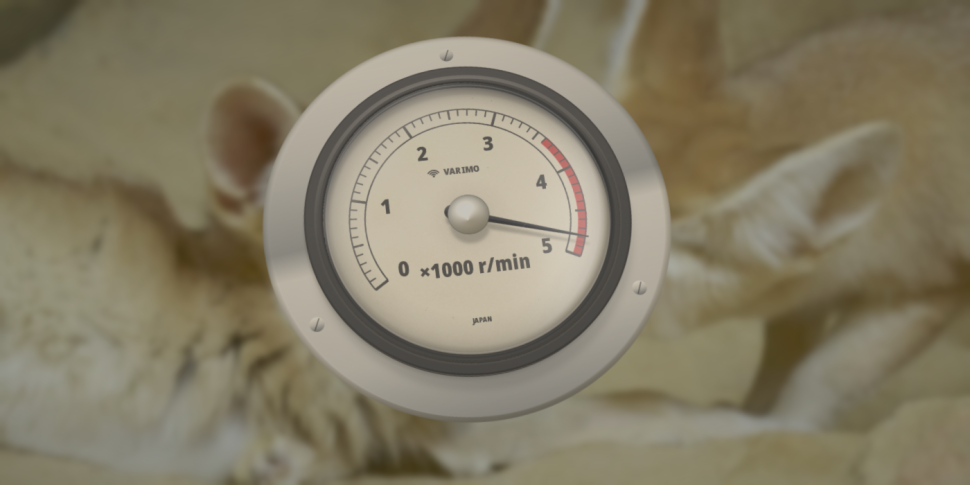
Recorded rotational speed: 4800
